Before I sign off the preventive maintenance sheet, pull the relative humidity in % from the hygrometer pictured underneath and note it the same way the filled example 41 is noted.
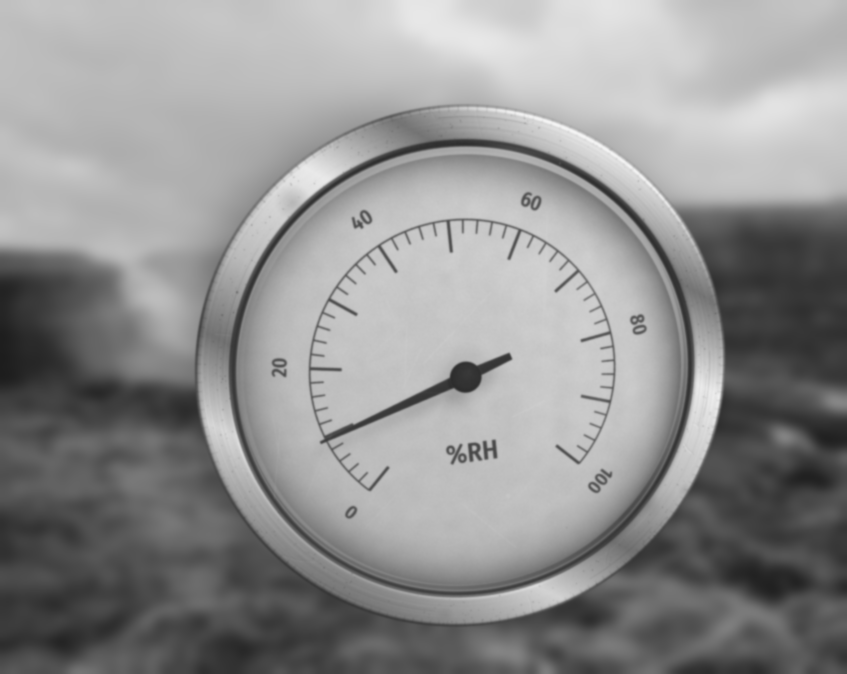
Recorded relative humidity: 10
